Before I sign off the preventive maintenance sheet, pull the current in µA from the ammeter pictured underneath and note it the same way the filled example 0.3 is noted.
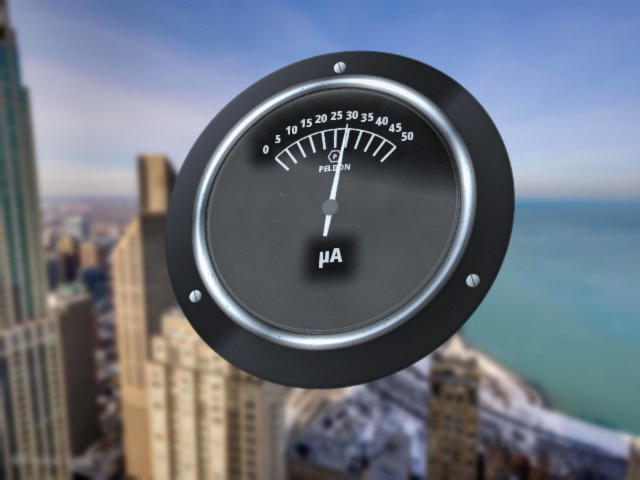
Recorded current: 30
